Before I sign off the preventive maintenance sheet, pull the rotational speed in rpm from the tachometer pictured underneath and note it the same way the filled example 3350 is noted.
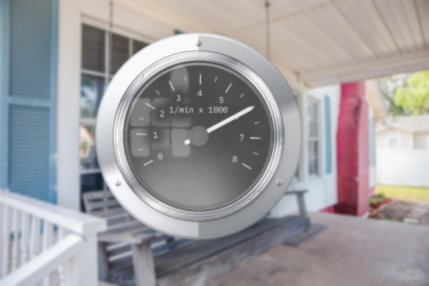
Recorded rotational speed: 6000
